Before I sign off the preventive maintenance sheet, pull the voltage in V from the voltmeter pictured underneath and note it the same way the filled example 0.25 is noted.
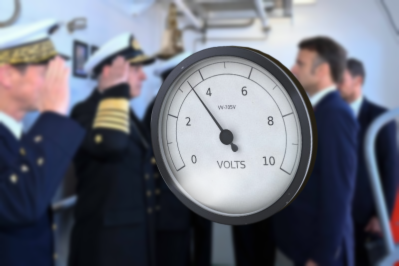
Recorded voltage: 3.5
